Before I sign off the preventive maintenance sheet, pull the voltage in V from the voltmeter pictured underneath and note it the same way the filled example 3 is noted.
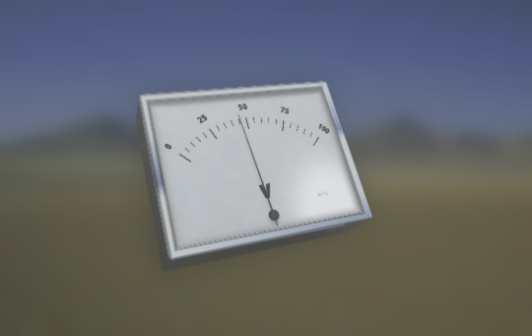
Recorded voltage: 45
